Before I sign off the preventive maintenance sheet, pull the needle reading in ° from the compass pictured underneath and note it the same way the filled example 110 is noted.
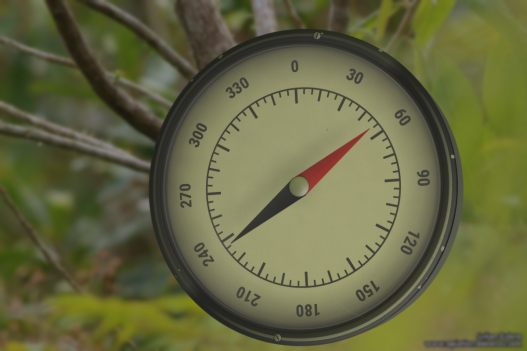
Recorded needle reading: 55
